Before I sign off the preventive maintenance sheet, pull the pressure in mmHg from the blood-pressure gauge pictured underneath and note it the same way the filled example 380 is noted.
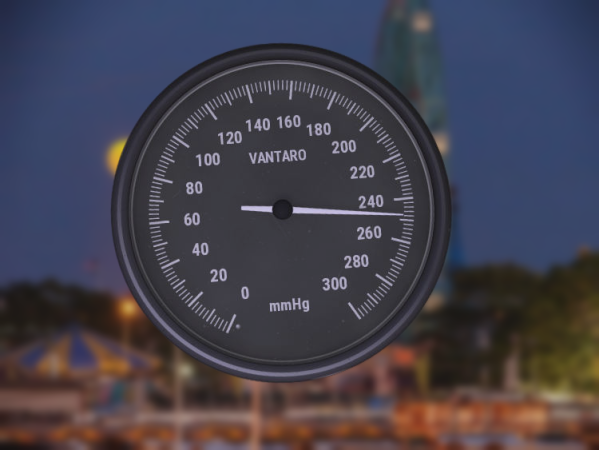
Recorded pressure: 248
